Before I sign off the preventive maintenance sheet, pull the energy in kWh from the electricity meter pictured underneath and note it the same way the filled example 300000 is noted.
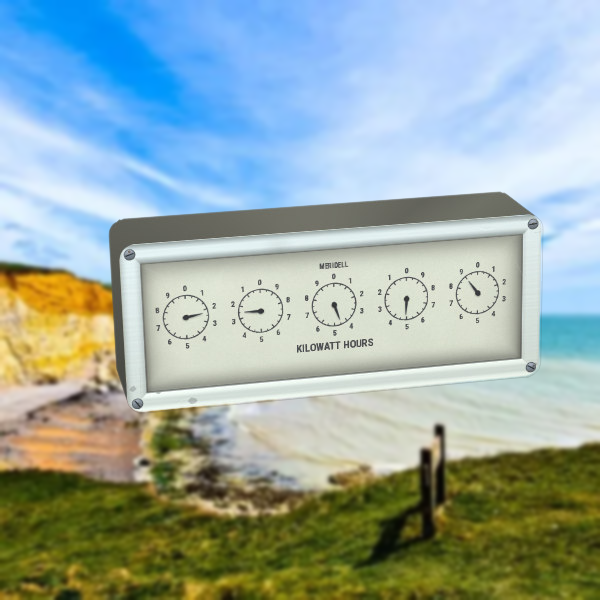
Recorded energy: 22449
